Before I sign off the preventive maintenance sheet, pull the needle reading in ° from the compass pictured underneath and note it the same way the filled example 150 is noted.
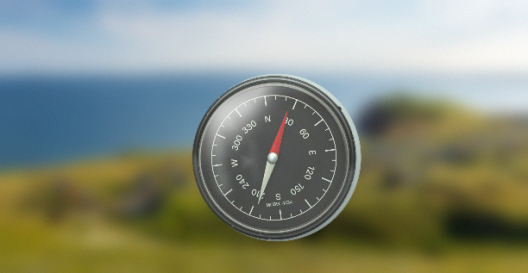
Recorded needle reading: 25
